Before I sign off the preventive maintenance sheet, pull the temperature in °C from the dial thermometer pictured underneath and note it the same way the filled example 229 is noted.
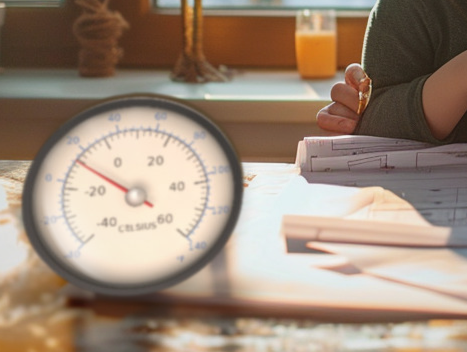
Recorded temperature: -10
